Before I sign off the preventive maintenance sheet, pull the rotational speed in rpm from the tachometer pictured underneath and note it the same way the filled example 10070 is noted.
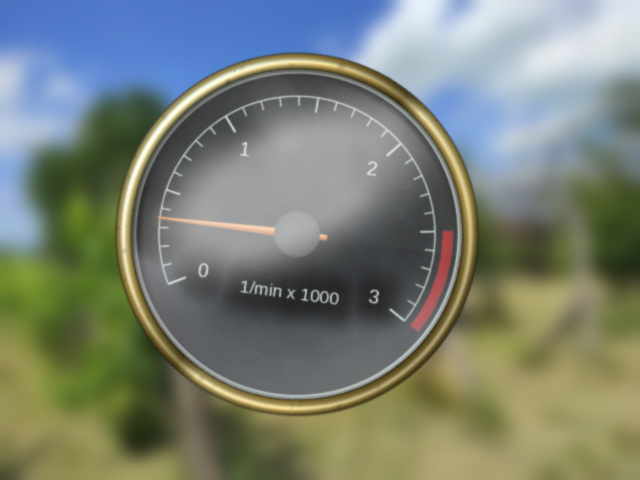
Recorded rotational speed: 350
